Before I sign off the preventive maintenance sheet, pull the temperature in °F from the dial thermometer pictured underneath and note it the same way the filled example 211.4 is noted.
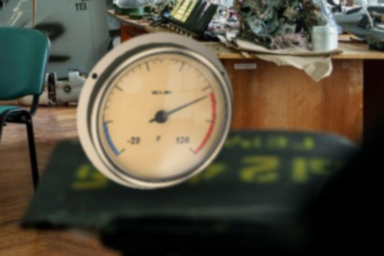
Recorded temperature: 84
